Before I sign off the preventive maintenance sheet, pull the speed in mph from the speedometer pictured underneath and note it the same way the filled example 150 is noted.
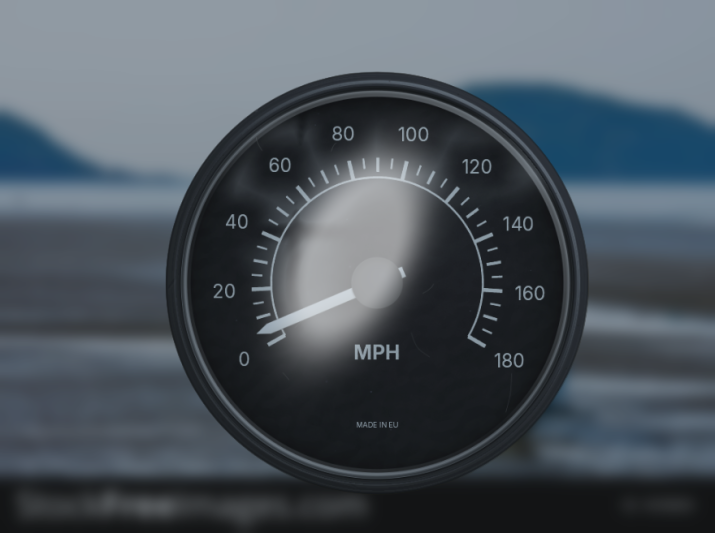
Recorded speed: 5
